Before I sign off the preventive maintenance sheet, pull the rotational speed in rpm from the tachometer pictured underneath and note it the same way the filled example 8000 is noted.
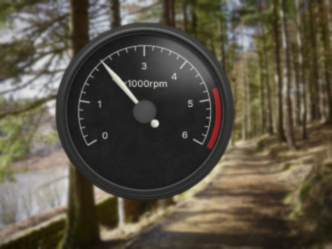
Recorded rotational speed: 2000
